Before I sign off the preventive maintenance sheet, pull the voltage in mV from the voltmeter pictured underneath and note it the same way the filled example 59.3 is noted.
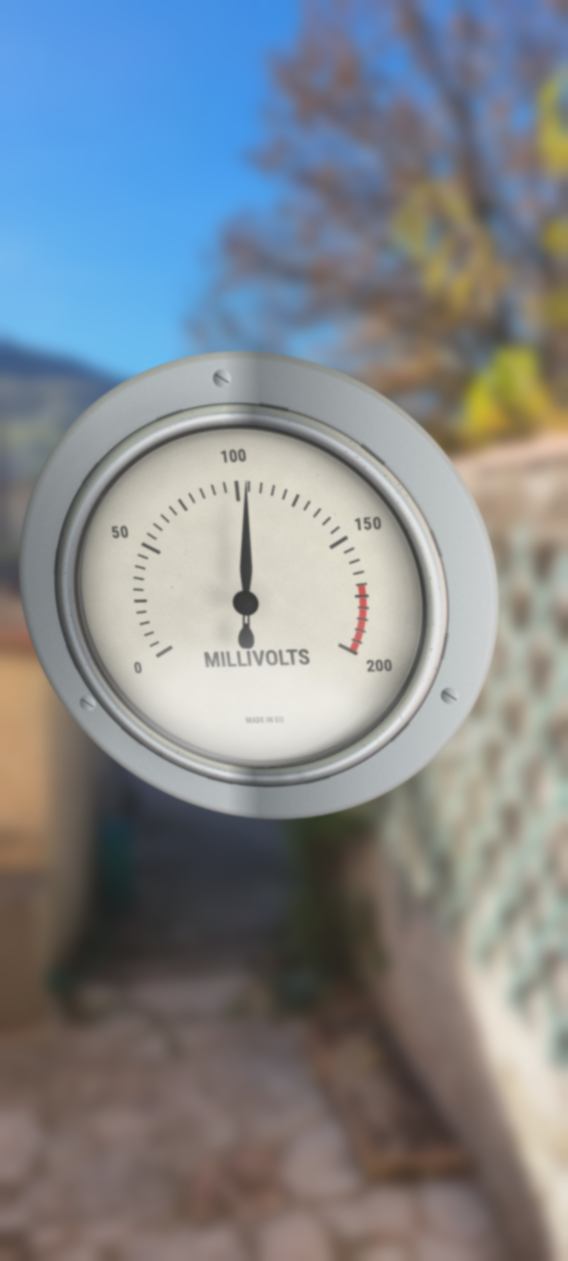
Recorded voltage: 105
